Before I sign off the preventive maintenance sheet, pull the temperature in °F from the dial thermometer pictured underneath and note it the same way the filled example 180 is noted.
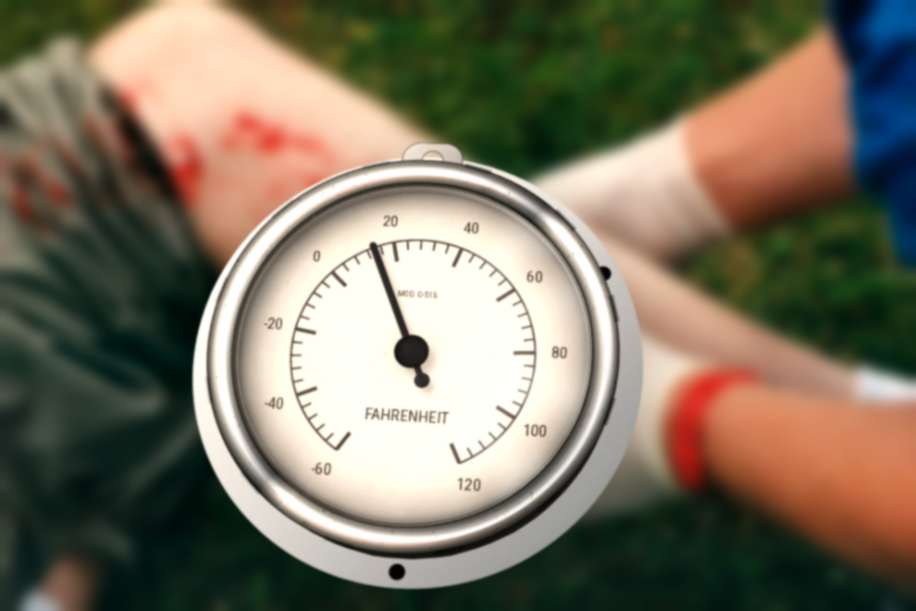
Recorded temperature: 14
